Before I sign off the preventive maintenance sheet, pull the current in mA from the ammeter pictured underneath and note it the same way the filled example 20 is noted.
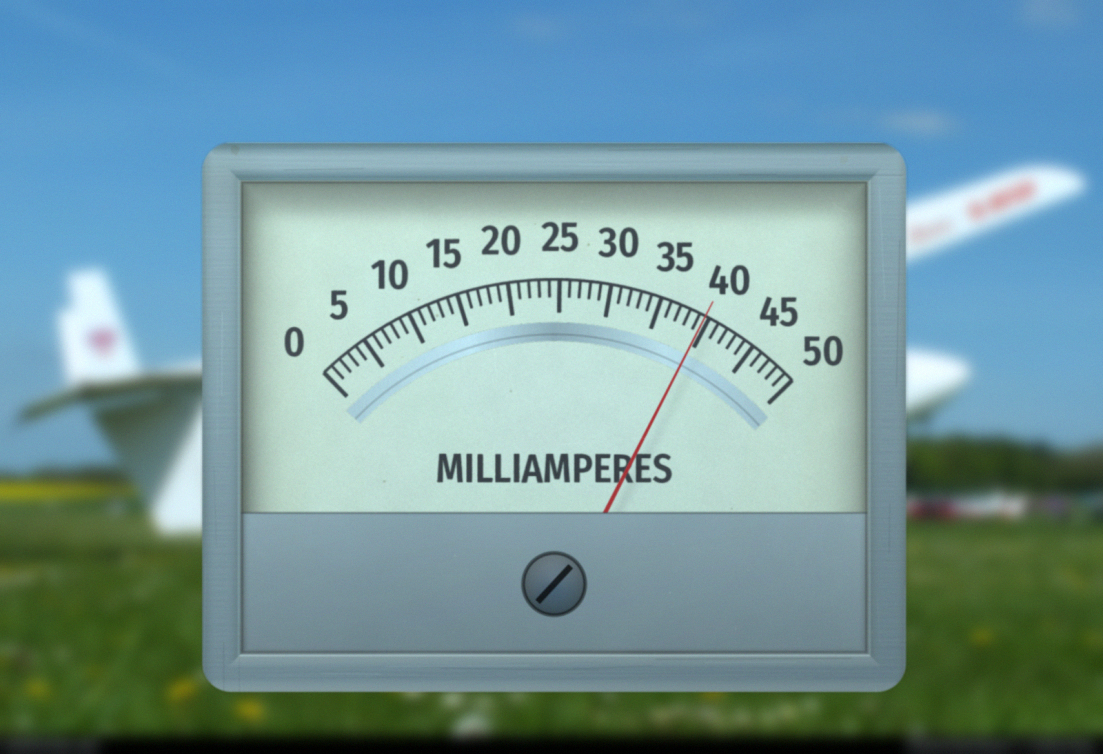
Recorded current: 39.5
